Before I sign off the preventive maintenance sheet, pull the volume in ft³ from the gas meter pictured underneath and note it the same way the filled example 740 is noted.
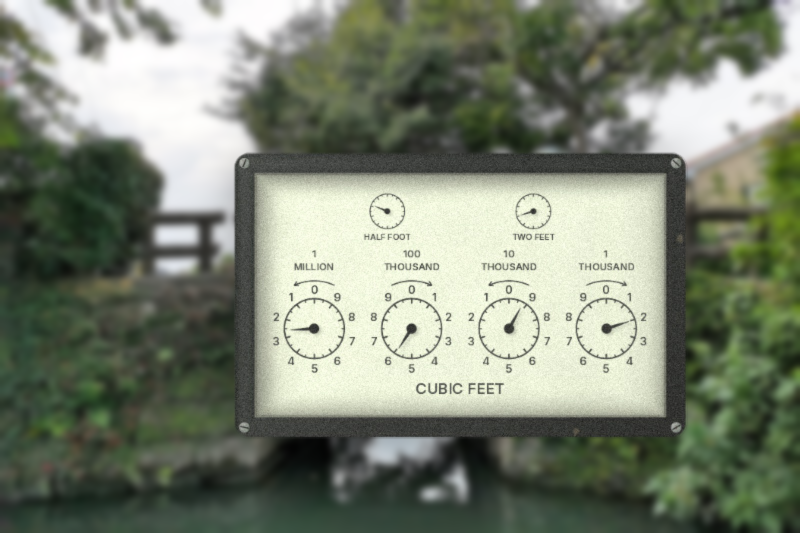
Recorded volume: 259200
